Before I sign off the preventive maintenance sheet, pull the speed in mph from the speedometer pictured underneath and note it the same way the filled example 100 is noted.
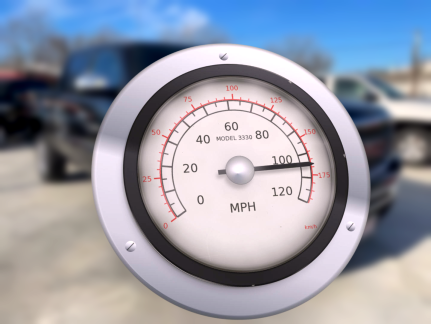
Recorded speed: 105
